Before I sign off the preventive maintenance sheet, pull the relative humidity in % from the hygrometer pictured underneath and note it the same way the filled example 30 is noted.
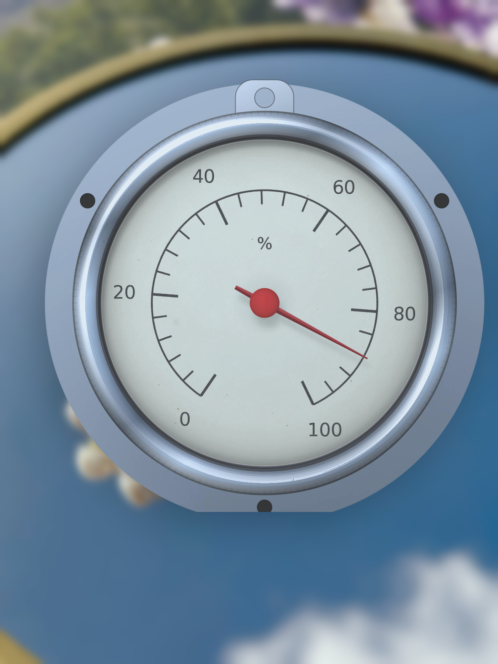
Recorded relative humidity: 88
